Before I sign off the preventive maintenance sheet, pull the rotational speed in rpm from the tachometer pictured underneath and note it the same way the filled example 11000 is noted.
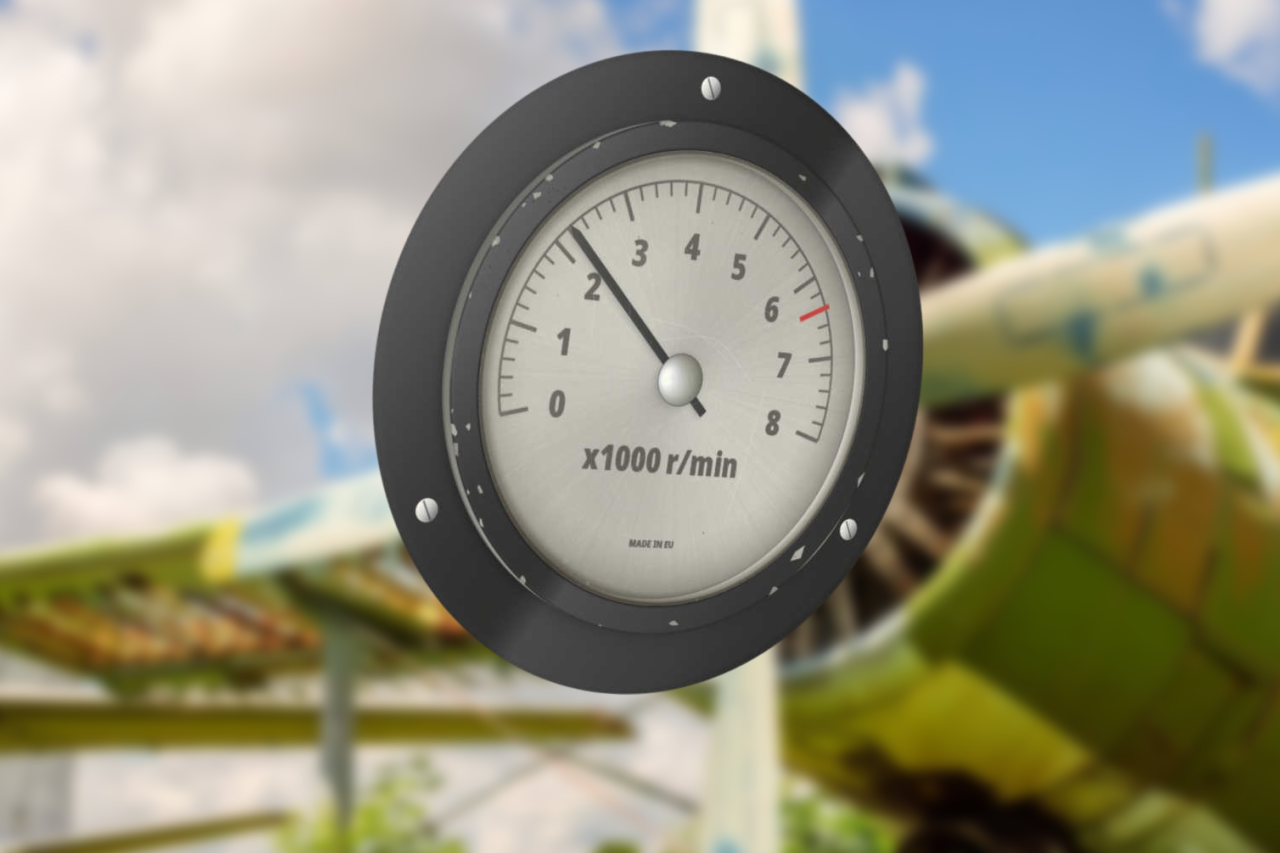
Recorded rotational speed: 2200
